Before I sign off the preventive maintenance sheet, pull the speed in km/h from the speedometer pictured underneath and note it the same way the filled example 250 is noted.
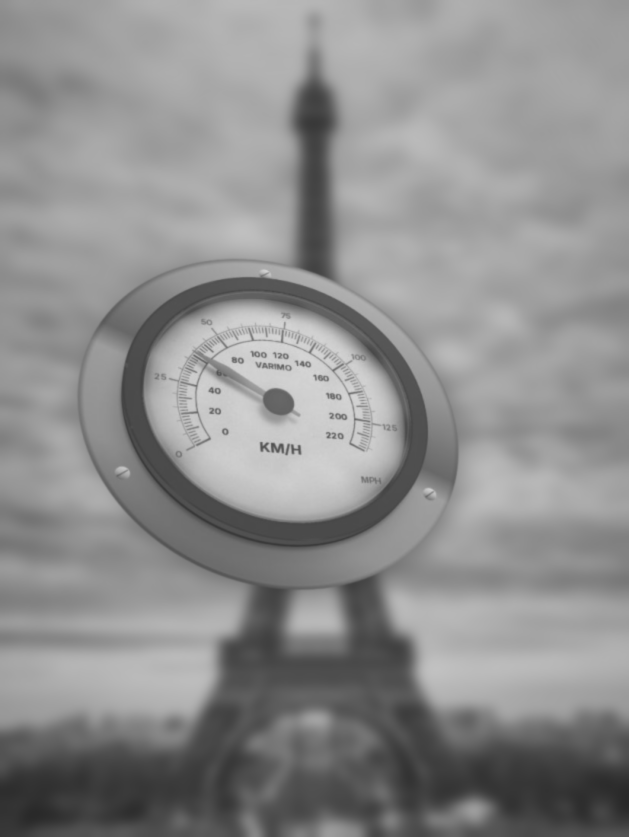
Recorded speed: 60
